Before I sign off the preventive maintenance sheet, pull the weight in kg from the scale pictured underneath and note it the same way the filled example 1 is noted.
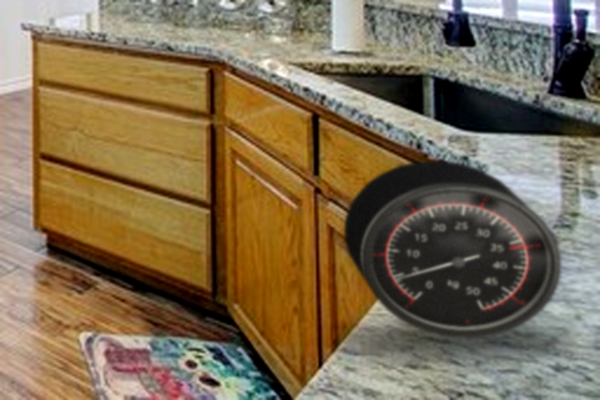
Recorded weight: 5
